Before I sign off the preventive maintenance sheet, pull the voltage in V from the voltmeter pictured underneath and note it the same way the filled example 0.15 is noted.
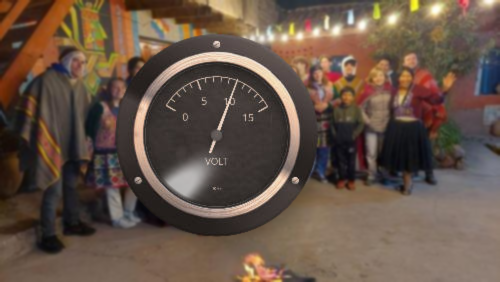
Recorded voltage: 10
